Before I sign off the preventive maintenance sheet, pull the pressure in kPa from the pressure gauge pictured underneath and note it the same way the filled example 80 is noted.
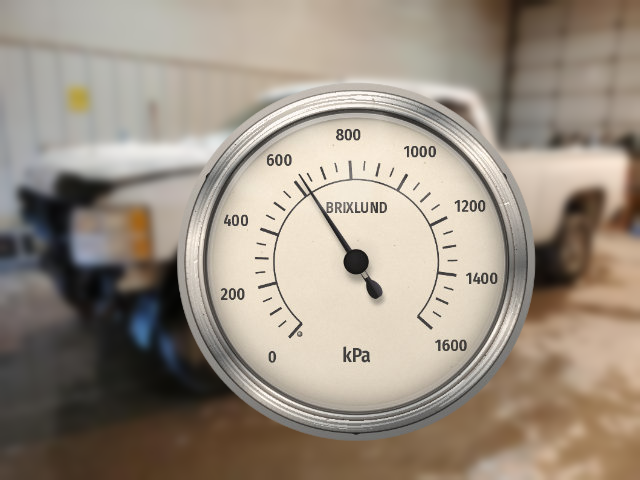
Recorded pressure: 625
